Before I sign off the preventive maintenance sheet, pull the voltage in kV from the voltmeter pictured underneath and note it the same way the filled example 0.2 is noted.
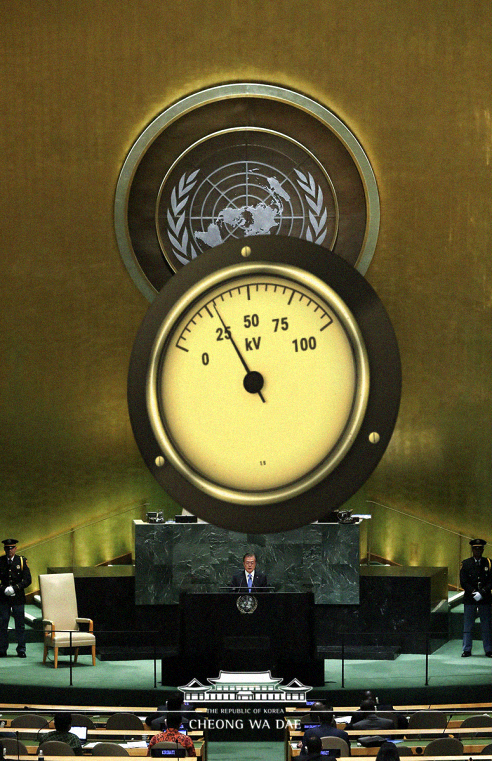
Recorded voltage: 30
